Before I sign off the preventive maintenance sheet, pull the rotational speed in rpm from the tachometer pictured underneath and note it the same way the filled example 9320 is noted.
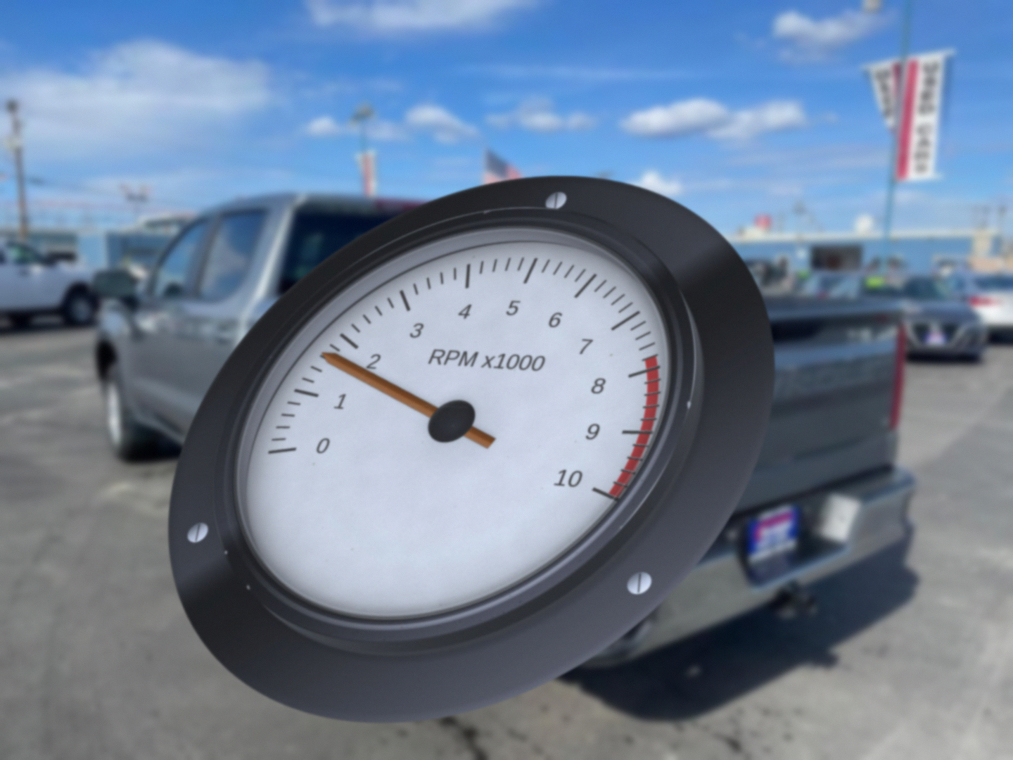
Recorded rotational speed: 1600
